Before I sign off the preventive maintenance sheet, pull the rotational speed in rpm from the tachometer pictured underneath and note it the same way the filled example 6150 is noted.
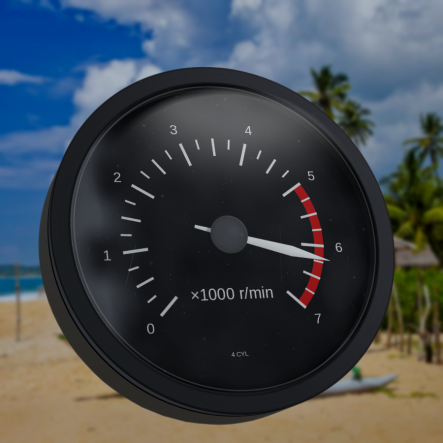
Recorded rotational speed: 6250
